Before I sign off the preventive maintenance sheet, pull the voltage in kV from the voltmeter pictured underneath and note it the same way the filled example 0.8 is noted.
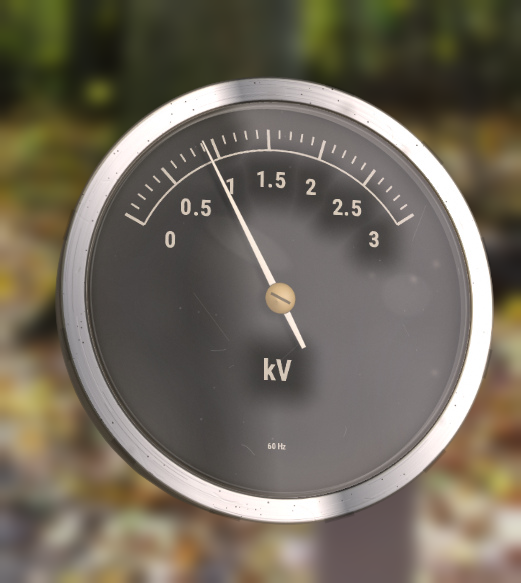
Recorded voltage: 0.9
